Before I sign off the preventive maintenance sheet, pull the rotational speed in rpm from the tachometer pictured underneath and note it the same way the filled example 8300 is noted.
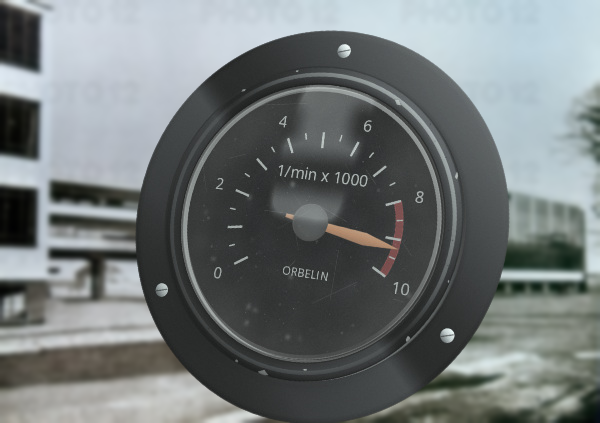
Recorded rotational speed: 9250
